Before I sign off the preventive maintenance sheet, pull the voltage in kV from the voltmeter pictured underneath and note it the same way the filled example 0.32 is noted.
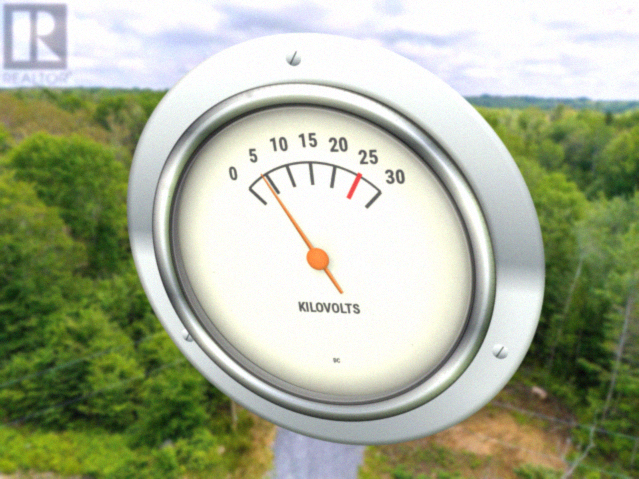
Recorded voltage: 5
